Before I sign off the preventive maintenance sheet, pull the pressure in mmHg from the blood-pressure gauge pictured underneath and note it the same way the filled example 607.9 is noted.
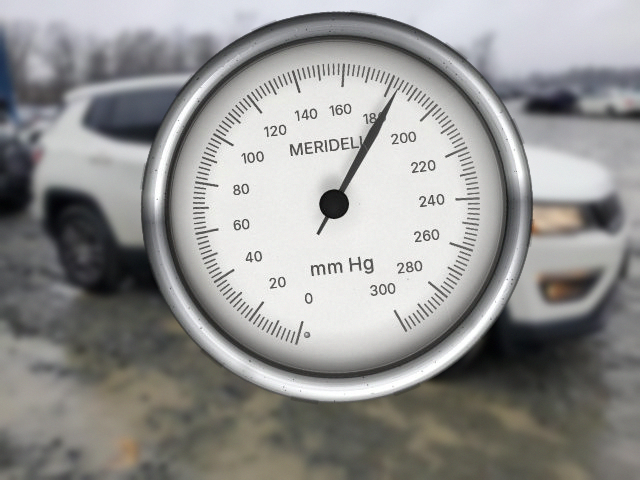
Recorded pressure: 184
